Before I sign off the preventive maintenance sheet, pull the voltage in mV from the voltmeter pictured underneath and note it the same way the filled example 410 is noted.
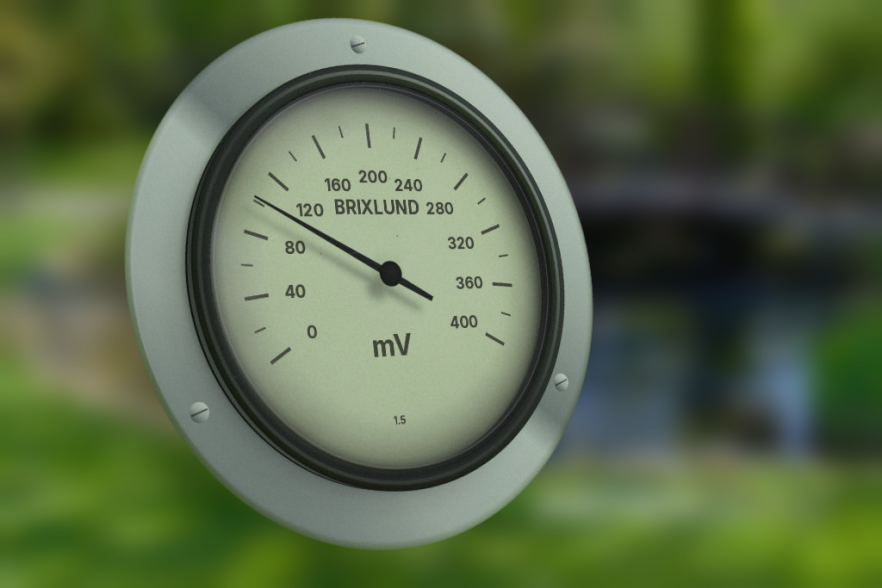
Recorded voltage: 100
